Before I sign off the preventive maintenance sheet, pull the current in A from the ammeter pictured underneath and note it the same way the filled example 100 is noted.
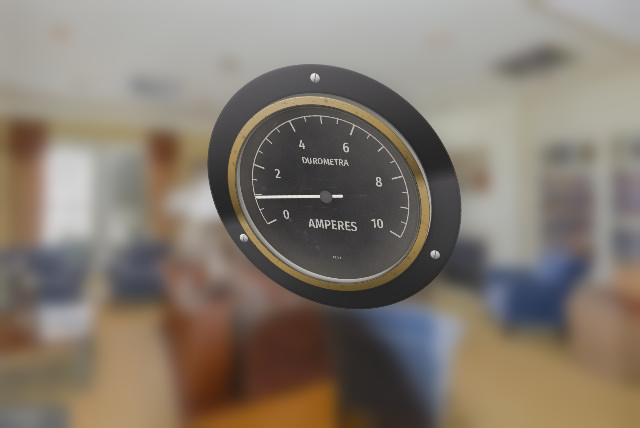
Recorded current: 1
